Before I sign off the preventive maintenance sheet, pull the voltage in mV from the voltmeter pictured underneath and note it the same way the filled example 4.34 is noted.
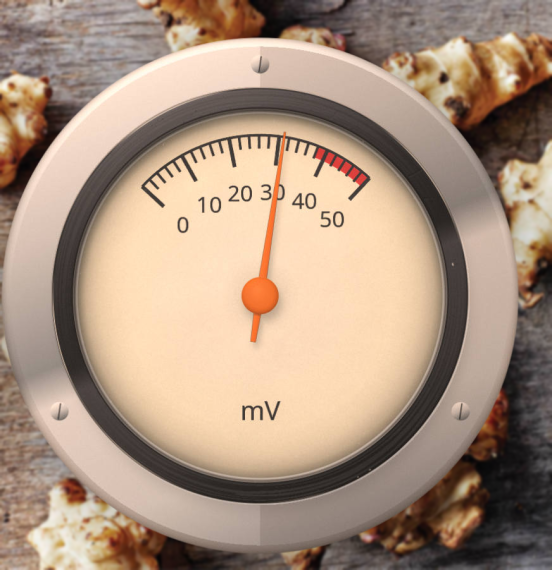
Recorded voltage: 31
